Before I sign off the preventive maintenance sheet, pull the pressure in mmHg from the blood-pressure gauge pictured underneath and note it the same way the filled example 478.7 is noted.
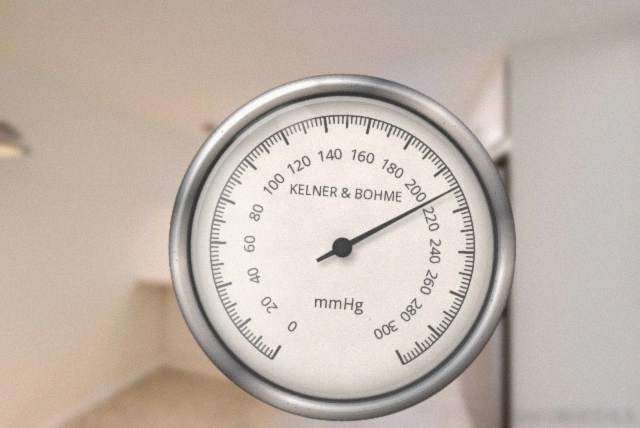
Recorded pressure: 210
